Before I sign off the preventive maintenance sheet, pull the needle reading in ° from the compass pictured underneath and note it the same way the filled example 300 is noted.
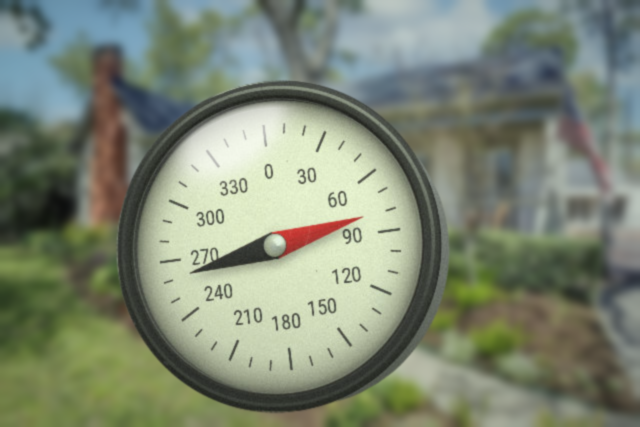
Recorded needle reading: 80
